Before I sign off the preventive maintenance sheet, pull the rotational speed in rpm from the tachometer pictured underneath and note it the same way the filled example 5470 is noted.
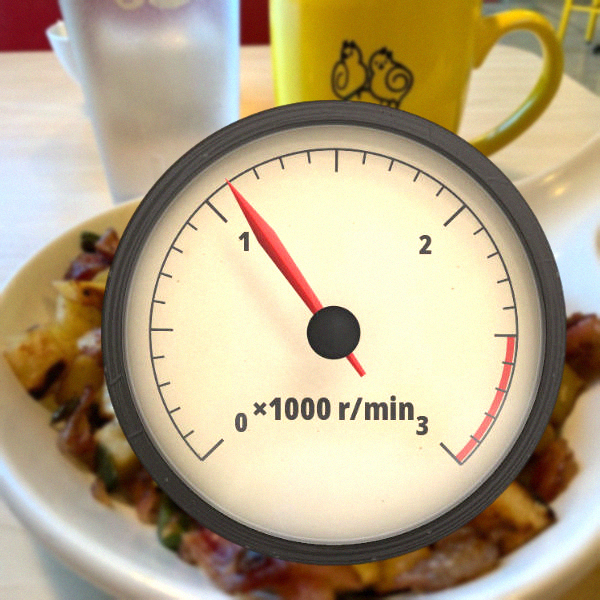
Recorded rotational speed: 1100
